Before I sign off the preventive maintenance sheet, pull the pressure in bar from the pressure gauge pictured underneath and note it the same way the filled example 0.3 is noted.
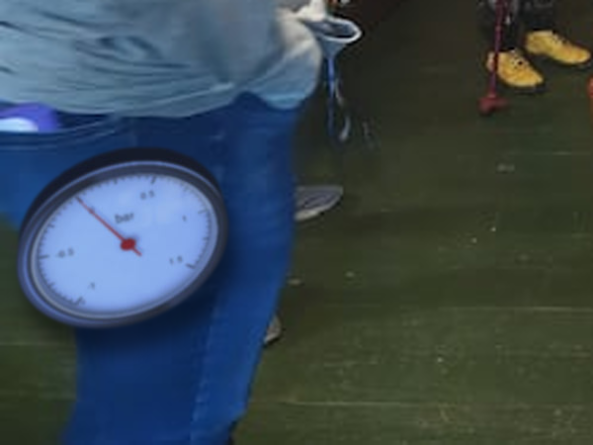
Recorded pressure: 0
